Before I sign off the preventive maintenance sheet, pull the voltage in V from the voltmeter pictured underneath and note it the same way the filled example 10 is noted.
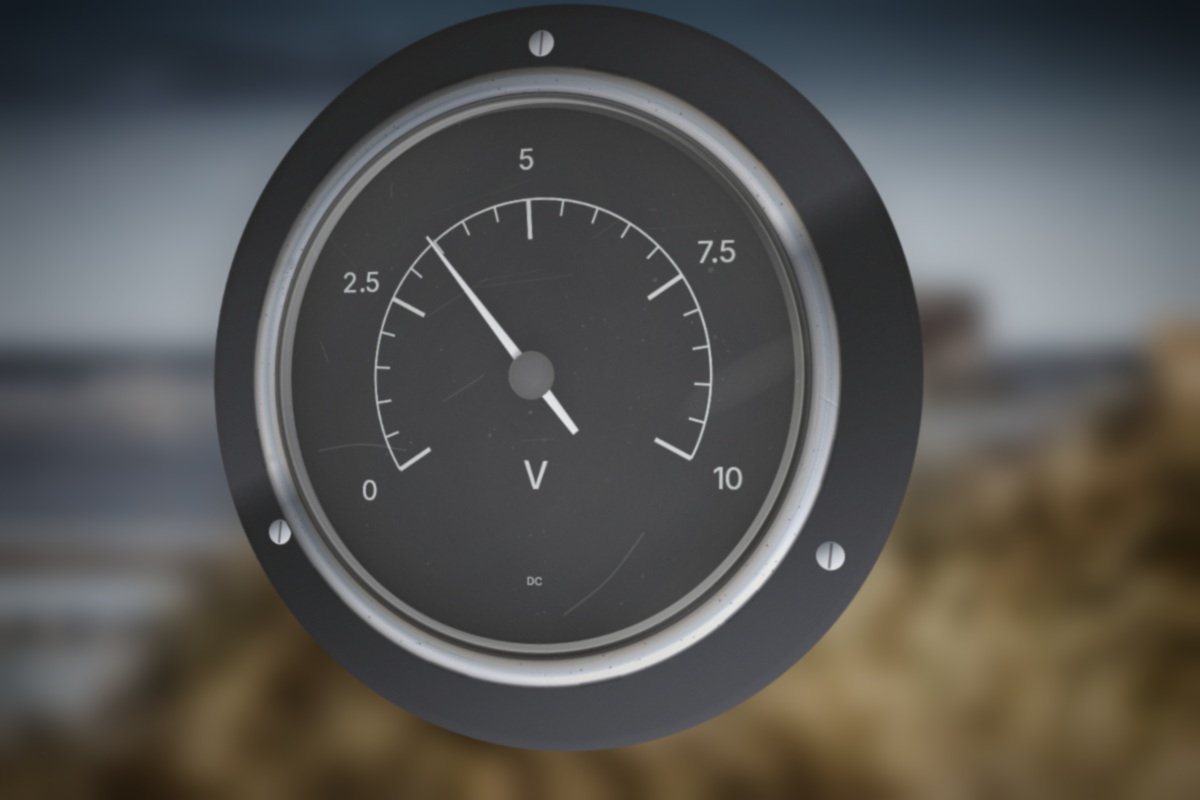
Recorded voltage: 3.5
